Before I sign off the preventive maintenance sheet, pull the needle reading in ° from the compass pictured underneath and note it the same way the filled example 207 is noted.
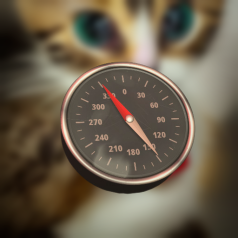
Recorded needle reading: 330
